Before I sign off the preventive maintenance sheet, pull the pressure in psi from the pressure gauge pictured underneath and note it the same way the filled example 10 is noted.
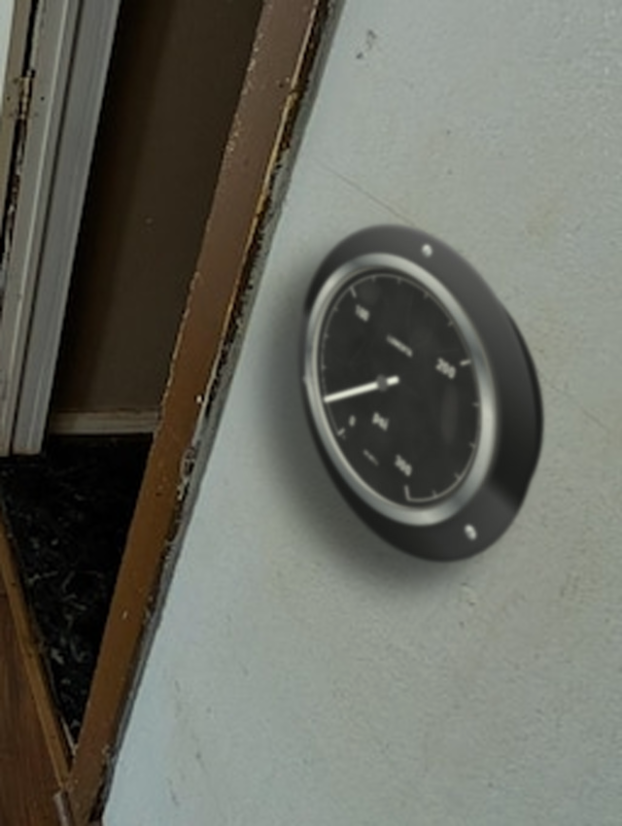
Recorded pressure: 20
